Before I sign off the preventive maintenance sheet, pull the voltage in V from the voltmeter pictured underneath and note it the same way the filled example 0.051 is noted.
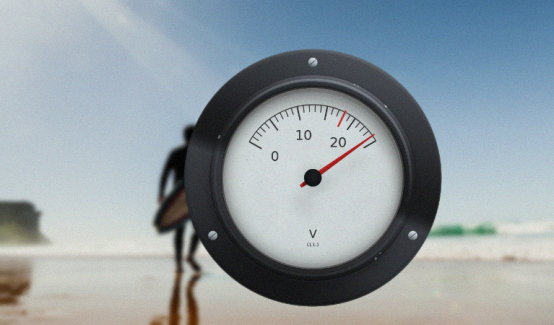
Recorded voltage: 24
